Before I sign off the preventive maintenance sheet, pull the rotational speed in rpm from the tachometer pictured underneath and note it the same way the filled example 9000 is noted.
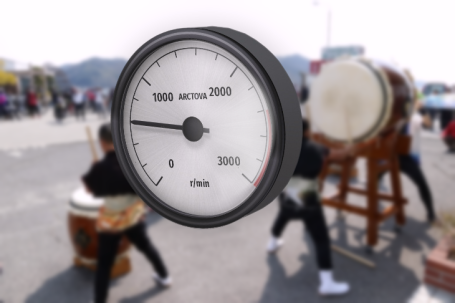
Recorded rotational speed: 600
